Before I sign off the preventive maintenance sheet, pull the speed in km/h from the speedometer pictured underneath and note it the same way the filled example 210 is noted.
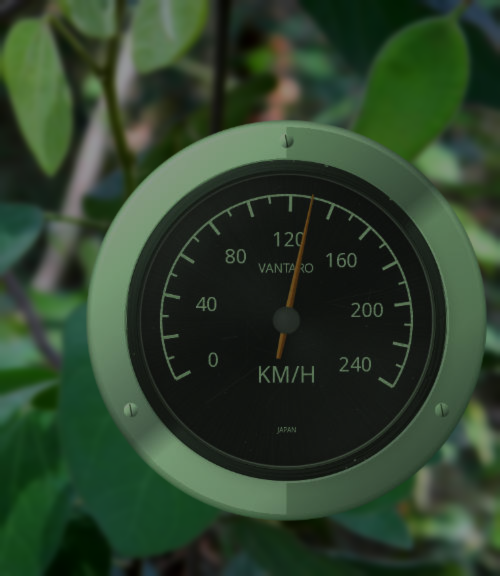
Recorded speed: 130
